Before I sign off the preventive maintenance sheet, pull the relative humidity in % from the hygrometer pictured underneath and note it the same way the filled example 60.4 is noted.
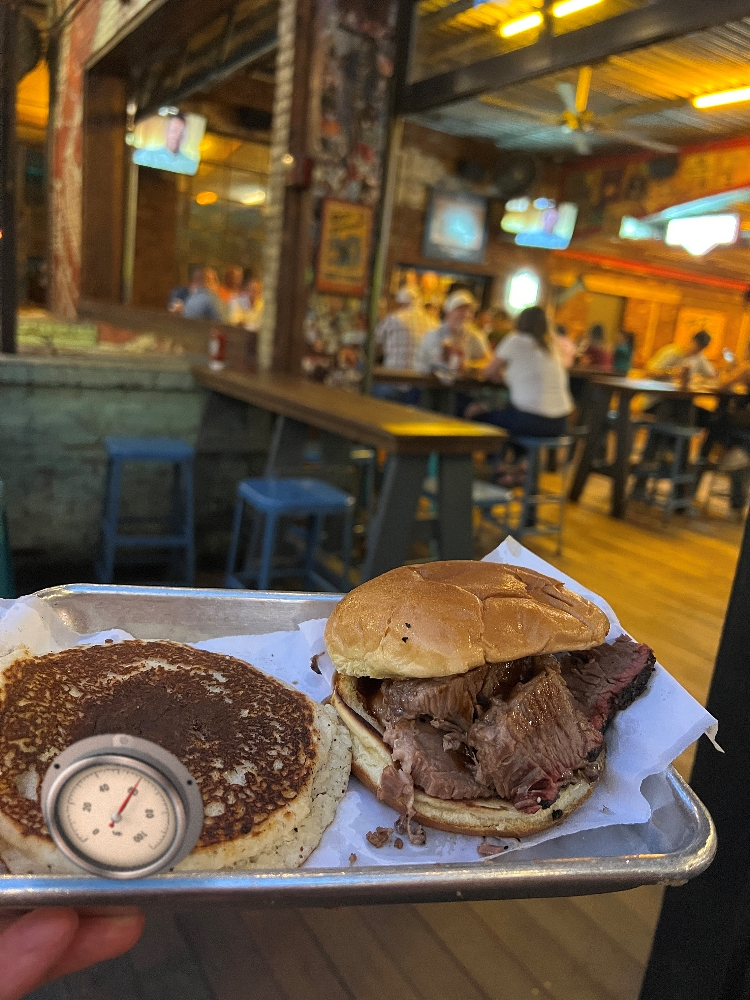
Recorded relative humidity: 60
